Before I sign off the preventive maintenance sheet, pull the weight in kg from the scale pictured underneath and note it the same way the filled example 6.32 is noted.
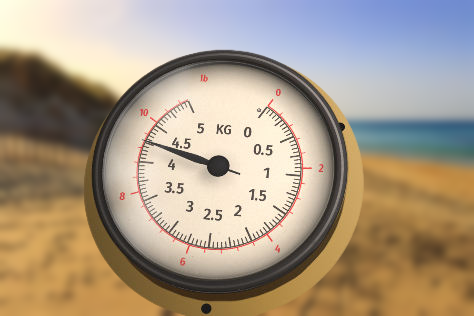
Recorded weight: 4.25
